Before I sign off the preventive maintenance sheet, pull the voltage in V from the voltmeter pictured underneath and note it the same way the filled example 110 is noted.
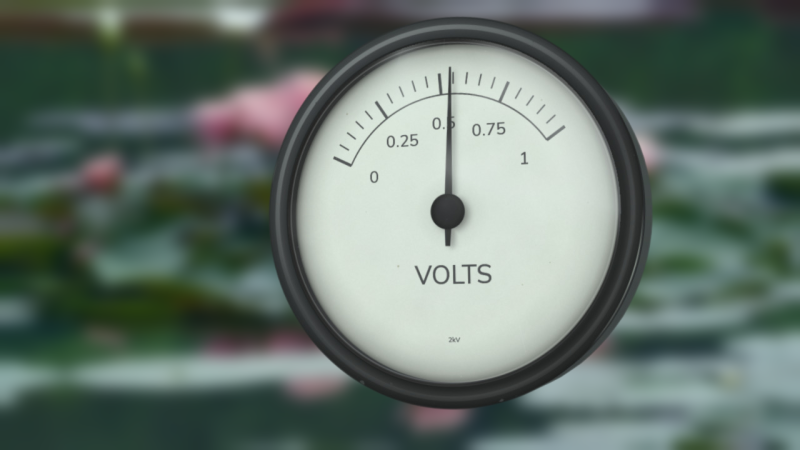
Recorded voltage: 0.55
